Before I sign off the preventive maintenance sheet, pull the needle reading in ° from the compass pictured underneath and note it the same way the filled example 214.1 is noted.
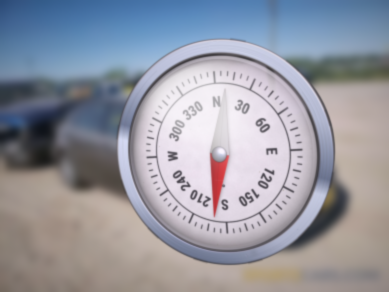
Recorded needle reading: 190
